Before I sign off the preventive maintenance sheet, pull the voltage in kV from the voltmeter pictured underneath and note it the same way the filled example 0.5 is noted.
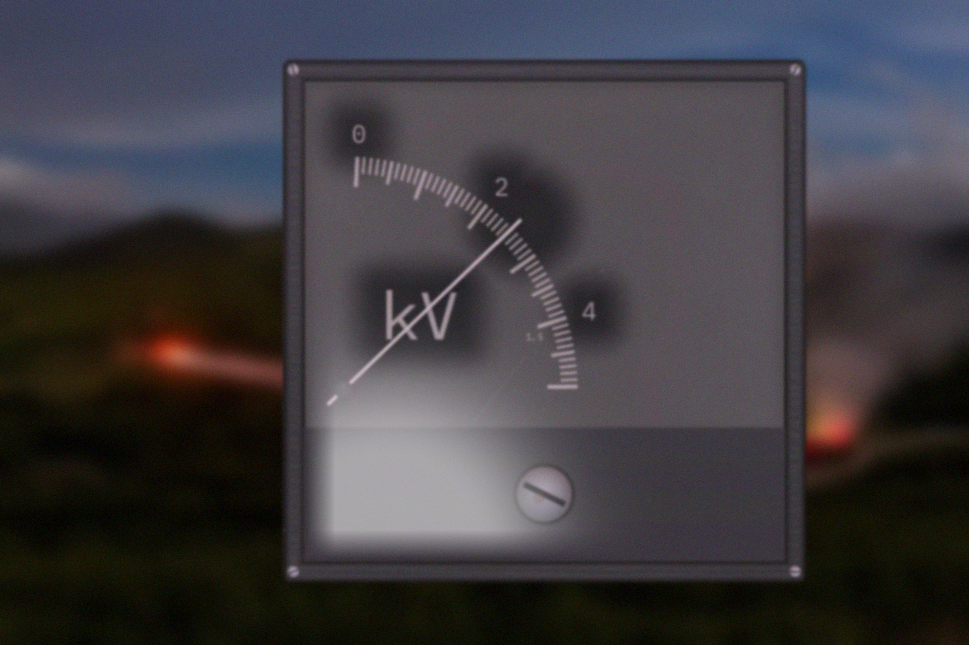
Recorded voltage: 2.5
